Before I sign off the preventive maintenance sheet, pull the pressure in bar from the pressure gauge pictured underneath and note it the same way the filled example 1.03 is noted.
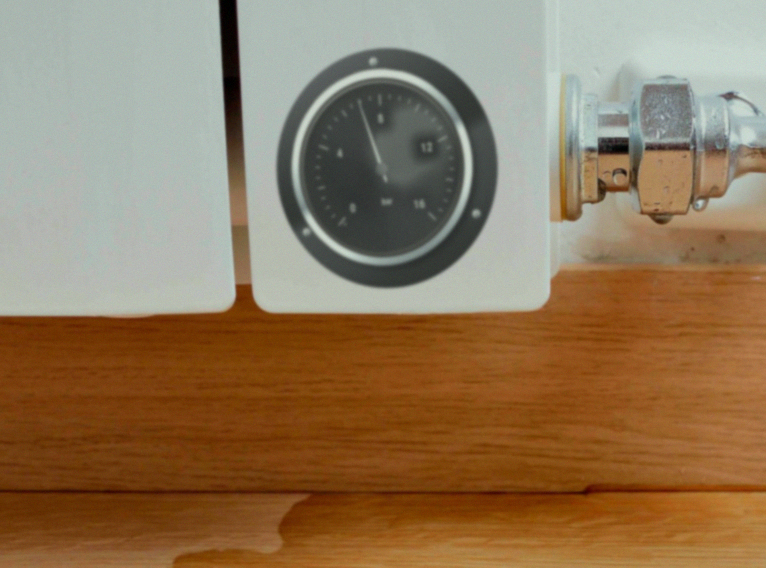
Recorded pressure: 7
